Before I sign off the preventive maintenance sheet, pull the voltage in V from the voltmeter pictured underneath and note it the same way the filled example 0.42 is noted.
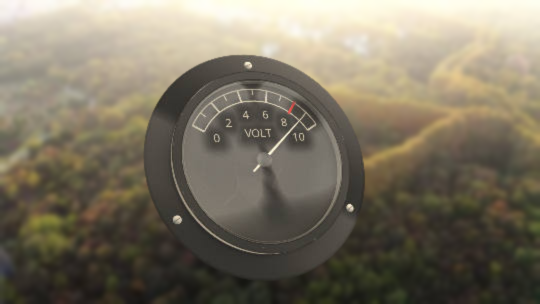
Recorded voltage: 9
